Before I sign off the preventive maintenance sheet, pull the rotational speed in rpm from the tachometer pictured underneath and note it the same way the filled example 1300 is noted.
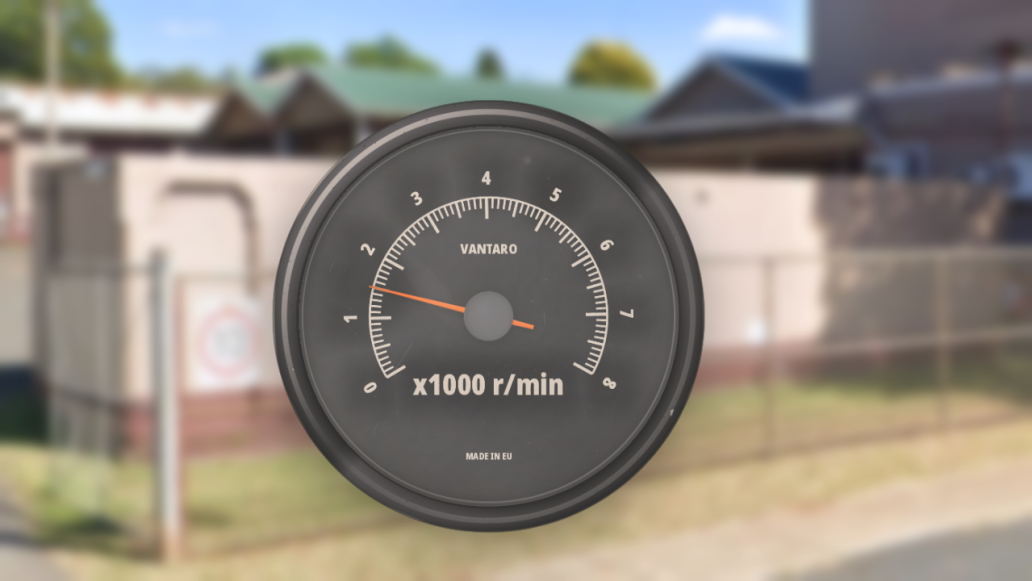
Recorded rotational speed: 1500
